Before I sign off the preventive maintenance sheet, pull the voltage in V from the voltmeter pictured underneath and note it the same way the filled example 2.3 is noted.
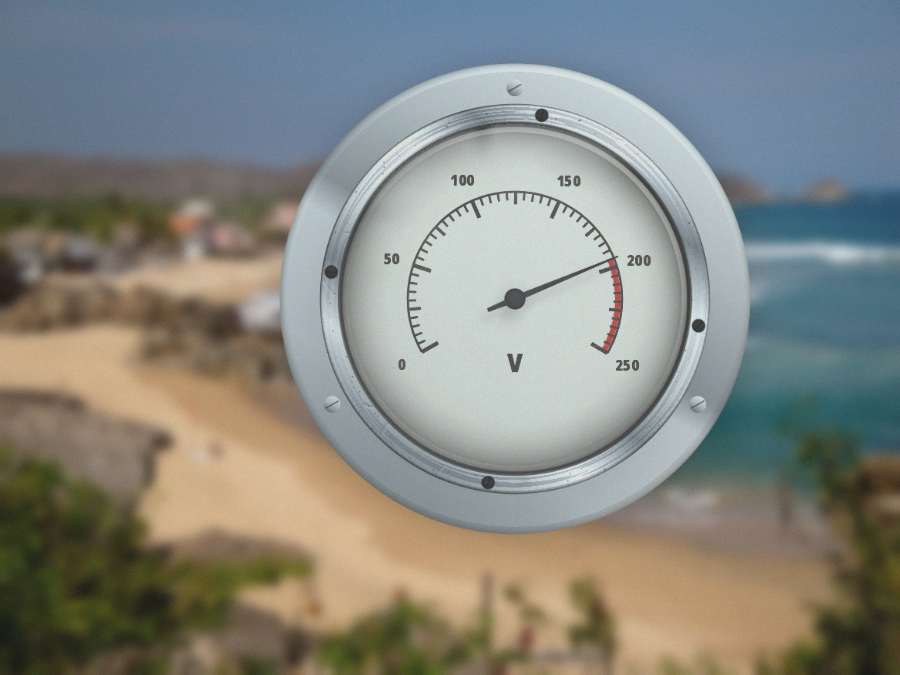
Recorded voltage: 195
